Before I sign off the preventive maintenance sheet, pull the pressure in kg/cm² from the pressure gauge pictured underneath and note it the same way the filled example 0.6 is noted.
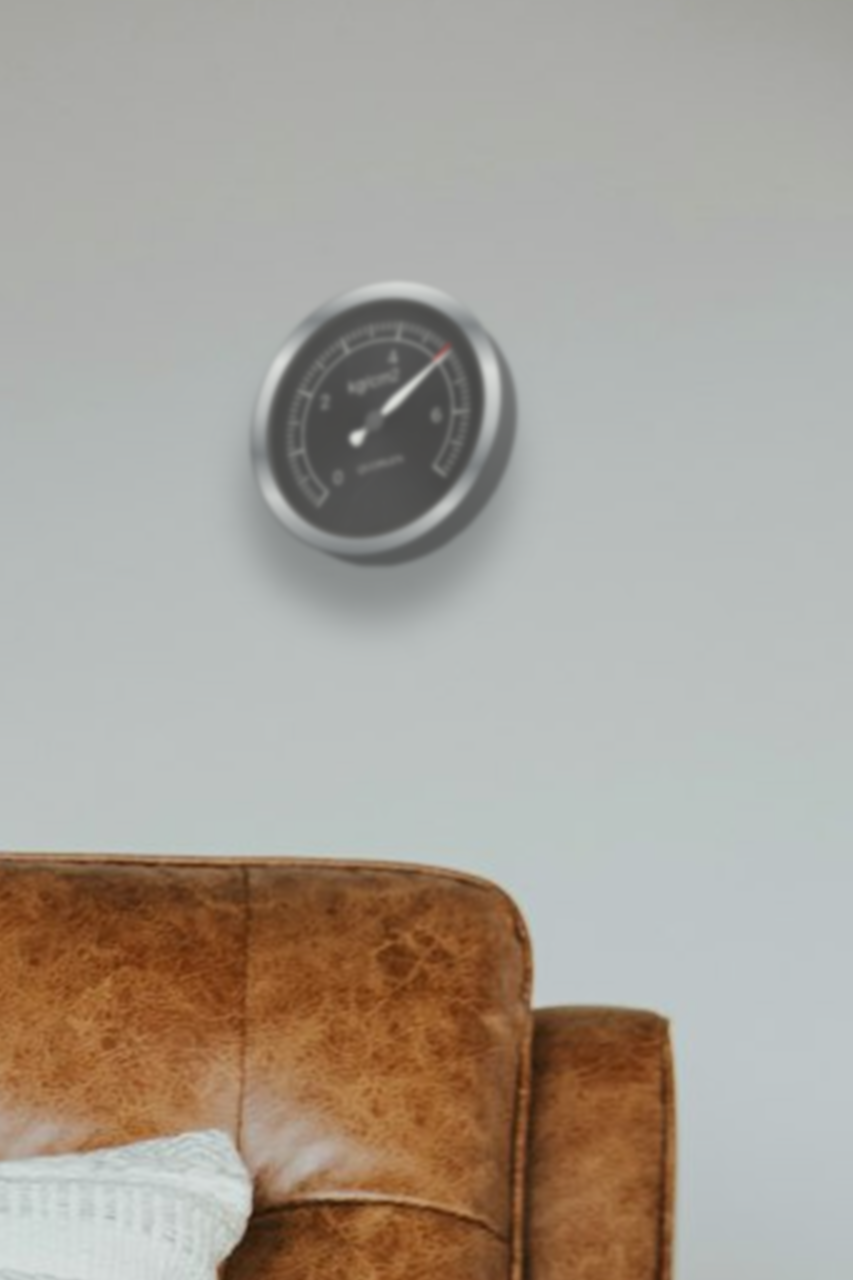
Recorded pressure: 5
